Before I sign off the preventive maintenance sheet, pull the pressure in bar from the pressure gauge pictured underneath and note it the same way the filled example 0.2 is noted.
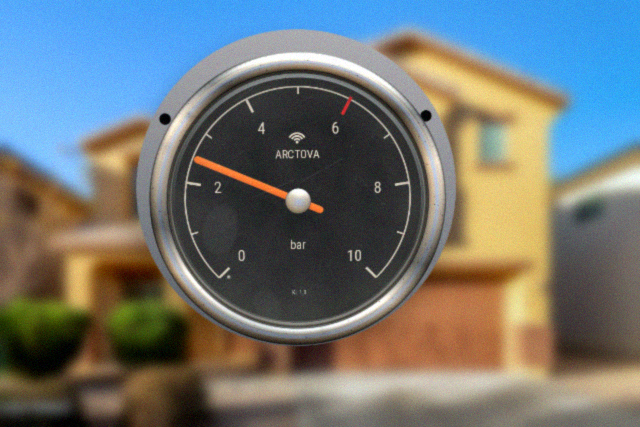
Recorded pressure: 2.5
